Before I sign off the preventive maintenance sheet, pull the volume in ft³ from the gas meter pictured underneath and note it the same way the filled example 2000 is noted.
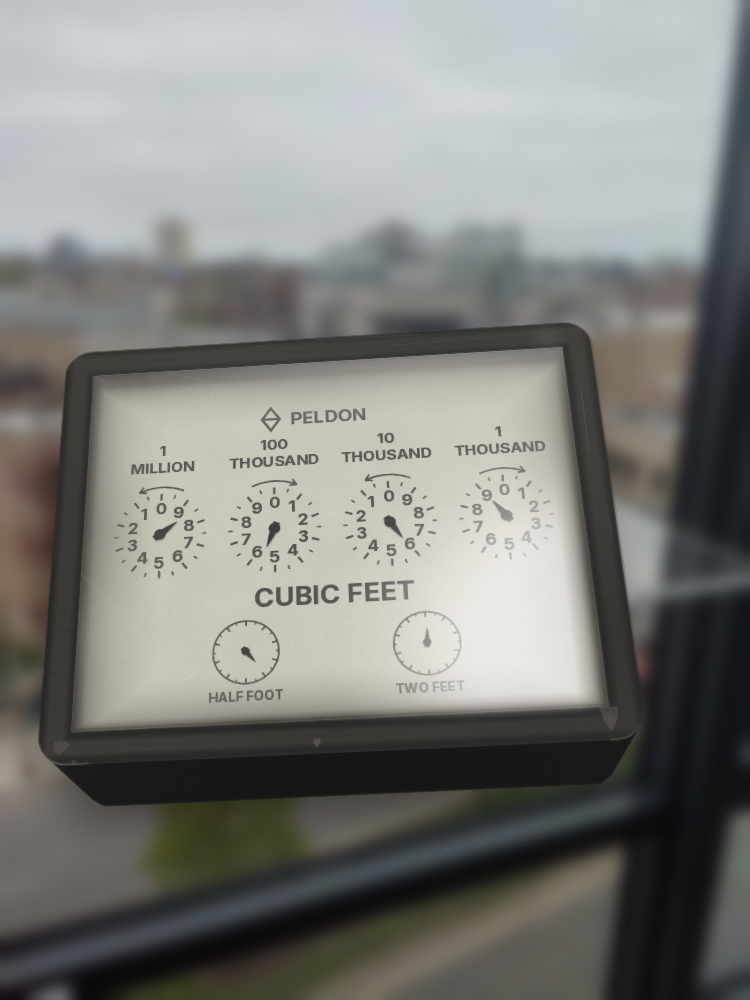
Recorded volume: 855900
